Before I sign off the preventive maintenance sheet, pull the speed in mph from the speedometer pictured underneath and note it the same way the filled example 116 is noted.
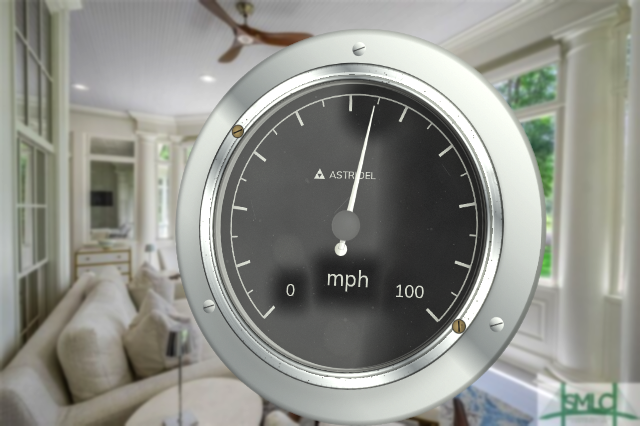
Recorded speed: 55
